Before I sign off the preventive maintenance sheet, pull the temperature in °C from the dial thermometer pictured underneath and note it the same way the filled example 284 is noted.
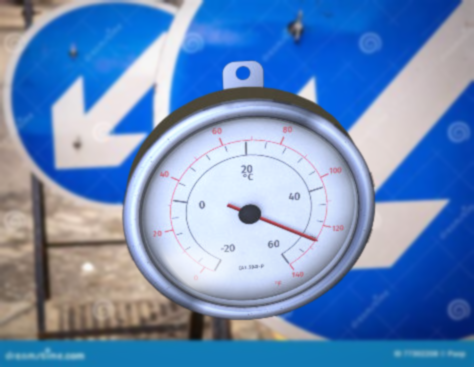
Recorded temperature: 52
